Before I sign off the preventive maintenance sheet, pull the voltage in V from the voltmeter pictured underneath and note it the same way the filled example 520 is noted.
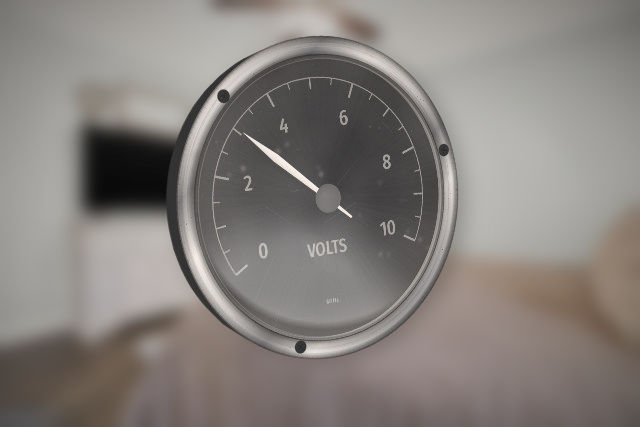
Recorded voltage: 3
